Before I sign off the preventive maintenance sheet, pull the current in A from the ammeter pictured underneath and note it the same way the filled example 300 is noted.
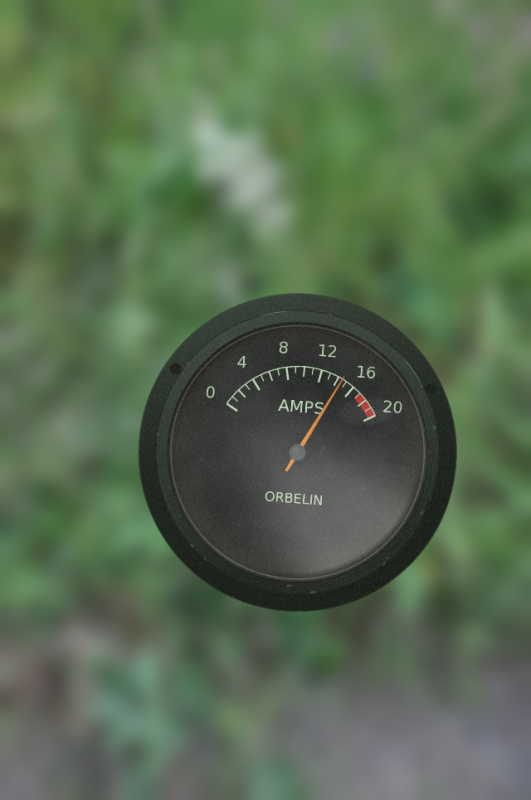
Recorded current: 14.5
